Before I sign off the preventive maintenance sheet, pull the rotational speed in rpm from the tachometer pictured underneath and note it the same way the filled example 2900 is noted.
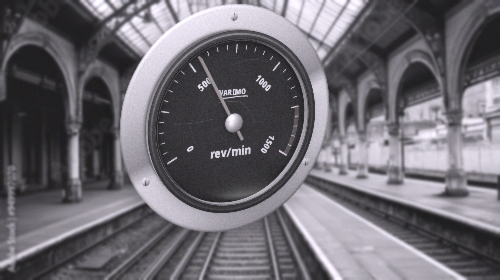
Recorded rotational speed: 550
